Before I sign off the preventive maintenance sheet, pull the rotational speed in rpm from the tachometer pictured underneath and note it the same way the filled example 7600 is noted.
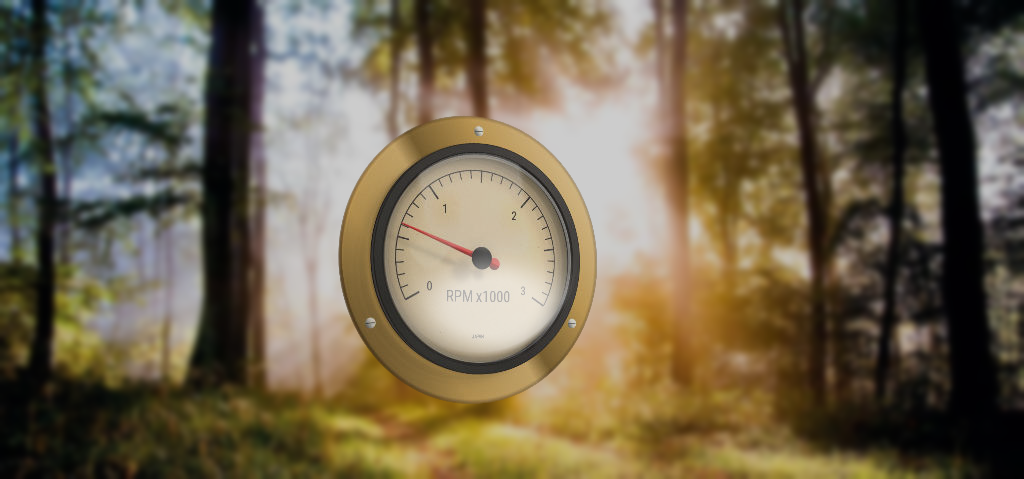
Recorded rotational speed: 600
